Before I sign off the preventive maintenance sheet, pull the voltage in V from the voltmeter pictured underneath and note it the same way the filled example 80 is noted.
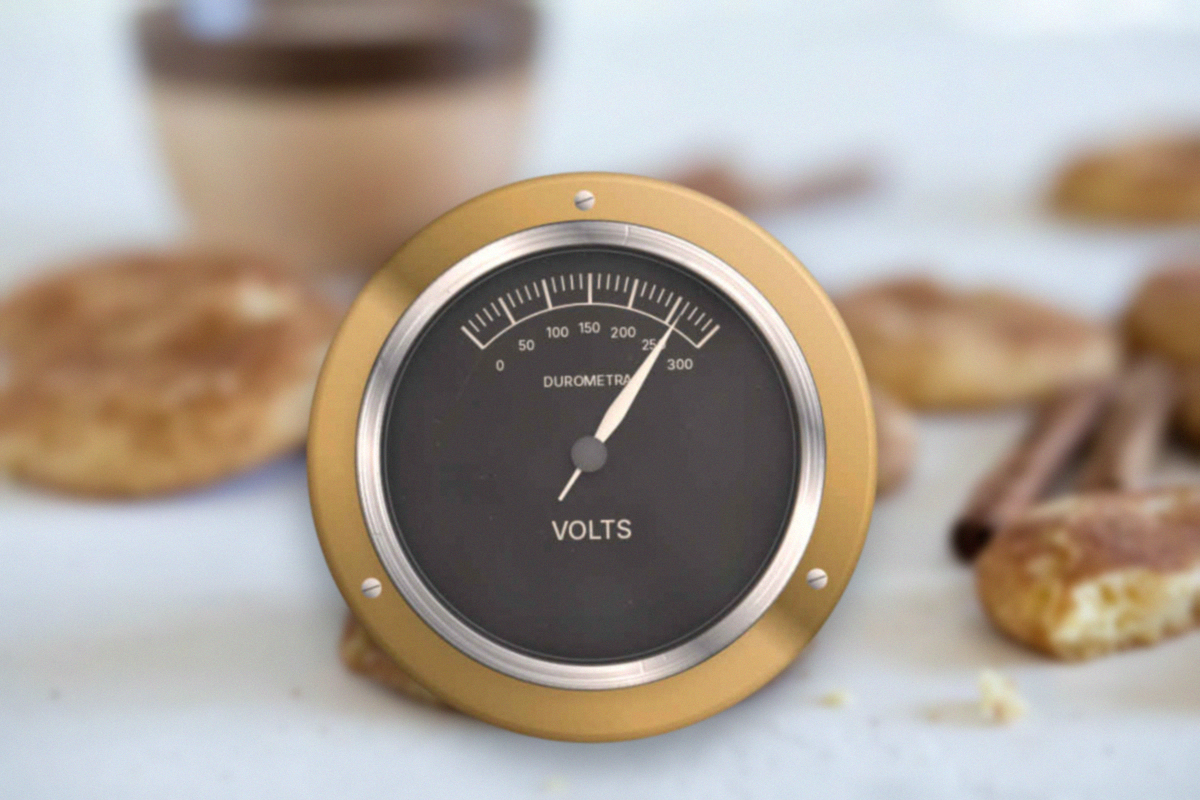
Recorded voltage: 260
